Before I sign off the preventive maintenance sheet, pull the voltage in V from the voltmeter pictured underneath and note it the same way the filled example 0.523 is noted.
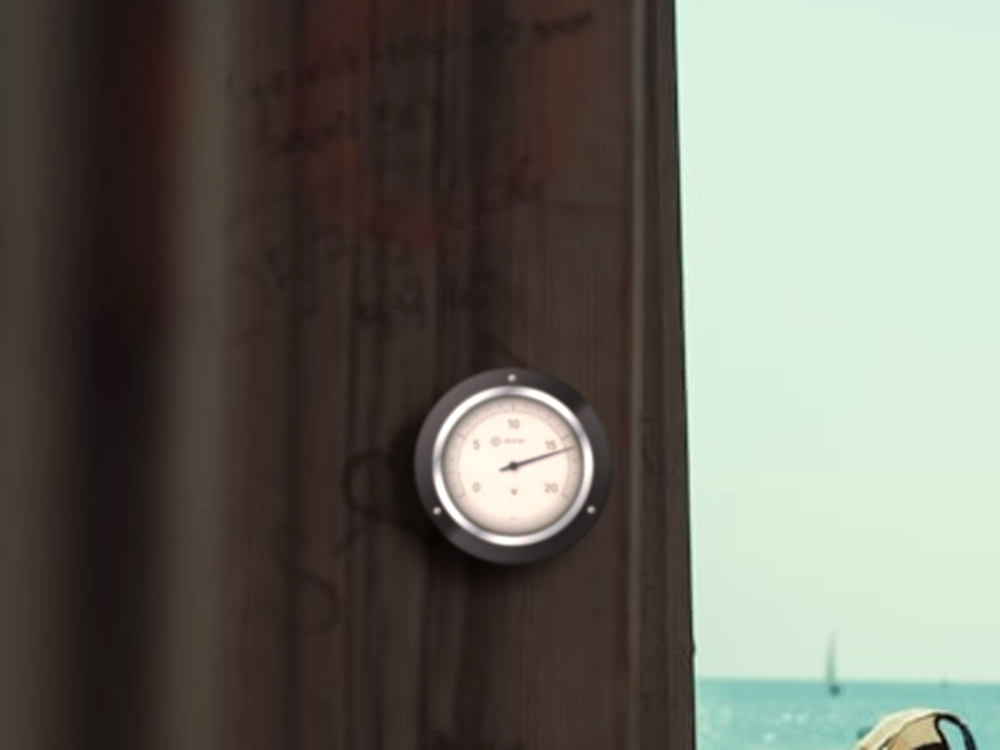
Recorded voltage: 16
